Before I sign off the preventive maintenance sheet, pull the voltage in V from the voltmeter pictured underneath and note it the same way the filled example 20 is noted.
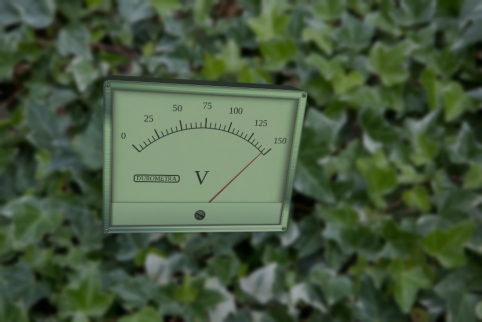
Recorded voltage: 145
